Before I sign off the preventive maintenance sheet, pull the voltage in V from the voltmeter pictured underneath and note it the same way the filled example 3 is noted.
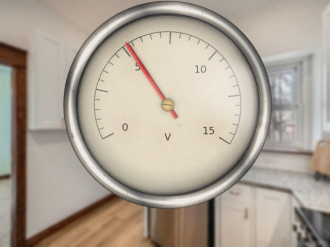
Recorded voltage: 5.25
